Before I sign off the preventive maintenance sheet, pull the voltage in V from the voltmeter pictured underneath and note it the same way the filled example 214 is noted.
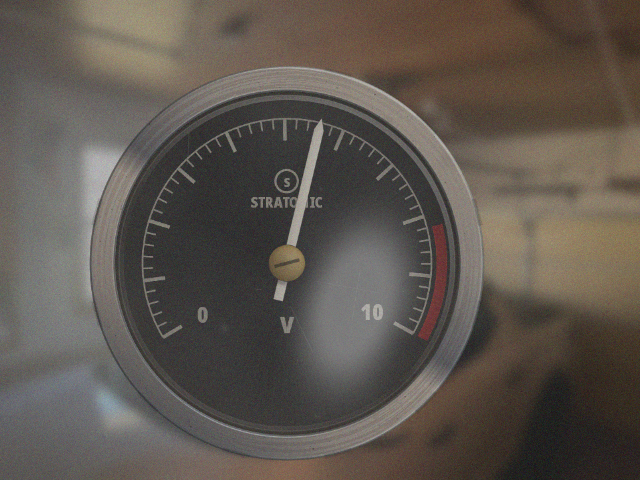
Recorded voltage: 5.6
